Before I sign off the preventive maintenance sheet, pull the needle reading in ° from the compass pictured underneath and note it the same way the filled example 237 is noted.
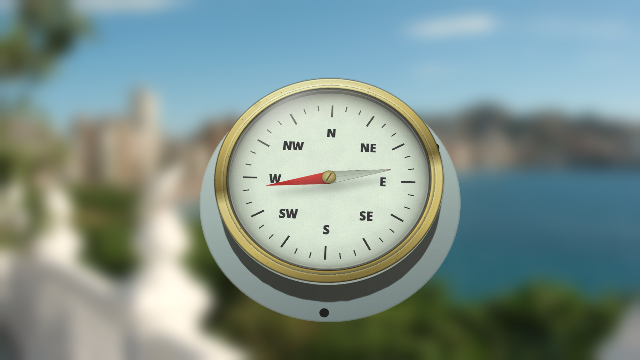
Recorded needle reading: 260
